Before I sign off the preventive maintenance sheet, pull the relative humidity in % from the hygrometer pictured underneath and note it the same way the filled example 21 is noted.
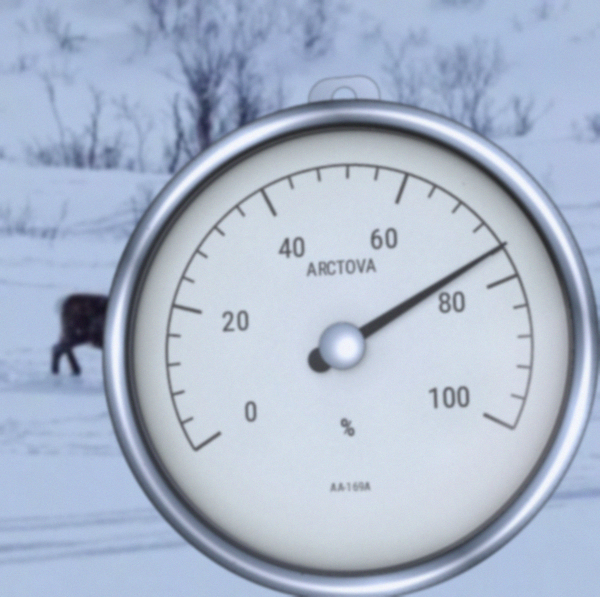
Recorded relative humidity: 76
